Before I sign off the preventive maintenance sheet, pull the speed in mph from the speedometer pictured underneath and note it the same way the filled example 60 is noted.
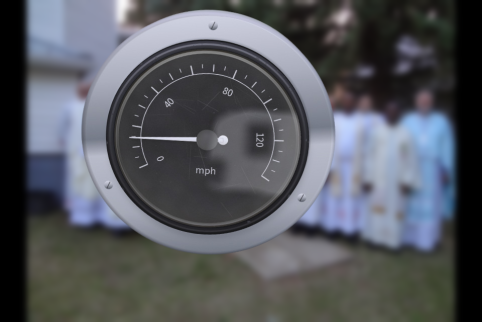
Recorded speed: 15
